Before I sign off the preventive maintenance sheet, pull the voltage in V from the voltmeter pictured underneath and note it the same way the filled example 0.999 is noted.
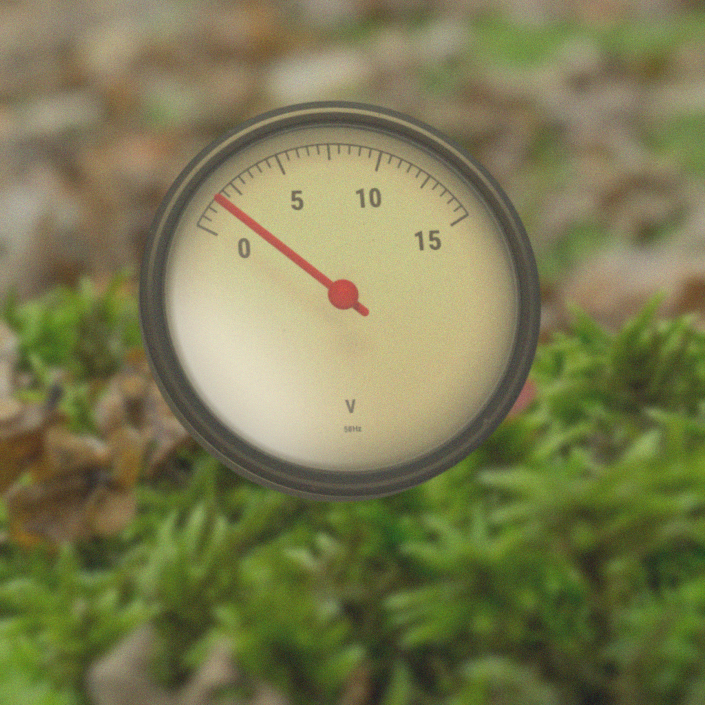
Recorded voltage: 1.5
